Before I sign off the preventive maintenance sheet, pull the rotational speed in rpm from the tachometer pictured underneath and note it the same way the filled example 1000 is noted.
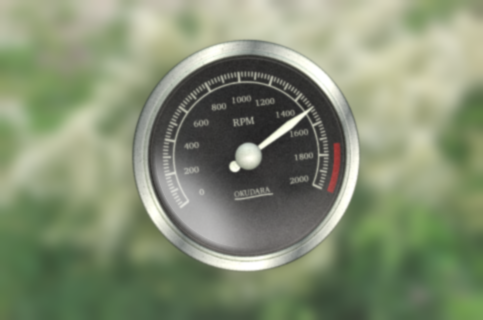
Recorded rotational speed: 1500
